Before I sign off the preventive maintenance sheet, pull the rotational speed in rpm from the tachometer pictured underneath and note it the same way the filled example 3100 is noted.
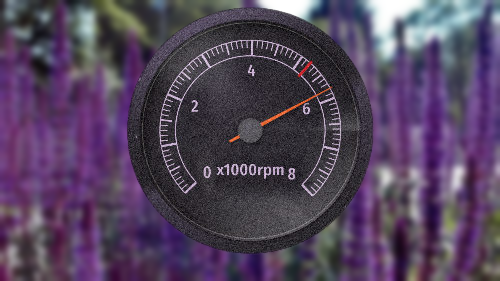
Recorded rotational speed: 5800
